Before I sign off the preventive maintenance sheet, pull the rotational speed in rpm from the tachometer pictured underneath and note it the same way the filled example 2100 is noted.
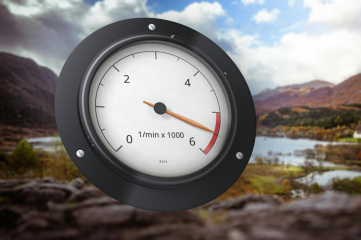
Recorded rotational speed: 5500
